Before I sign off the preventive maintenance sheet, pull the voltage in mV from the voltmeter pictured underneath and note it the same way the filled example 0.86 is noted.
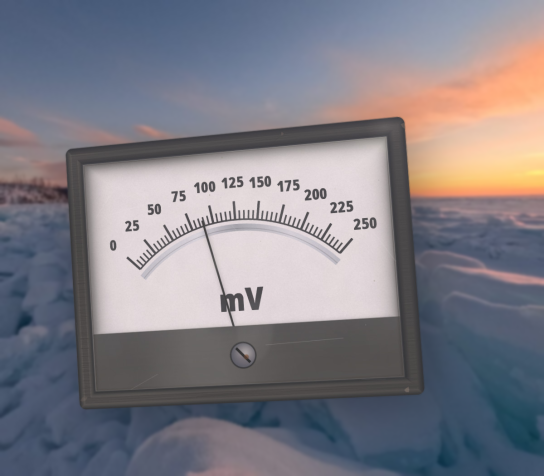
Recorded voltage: 90
